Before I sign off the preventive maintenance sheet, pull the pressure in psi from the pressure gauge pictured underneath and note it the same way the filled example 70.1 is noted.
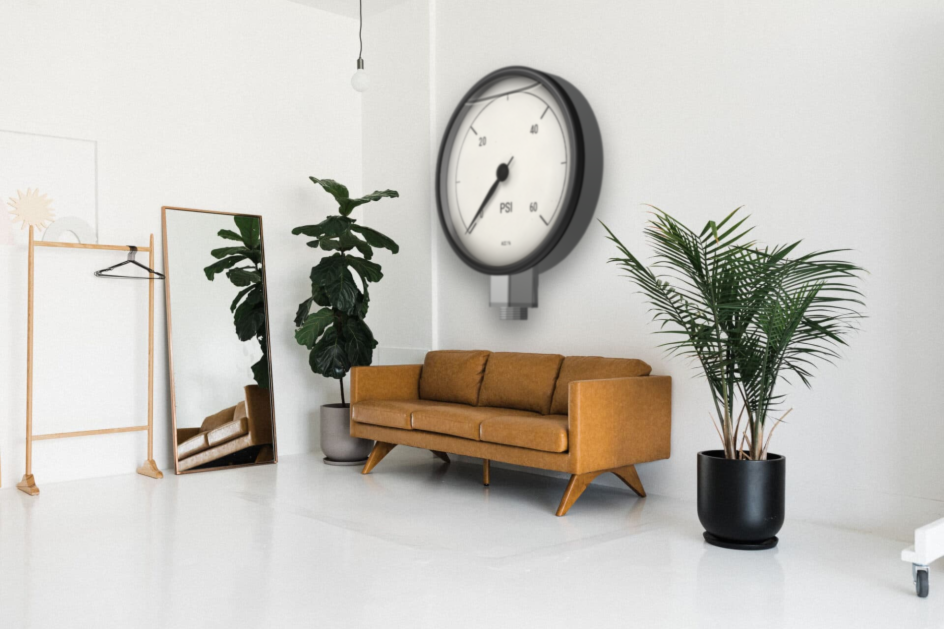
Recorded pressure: 0
